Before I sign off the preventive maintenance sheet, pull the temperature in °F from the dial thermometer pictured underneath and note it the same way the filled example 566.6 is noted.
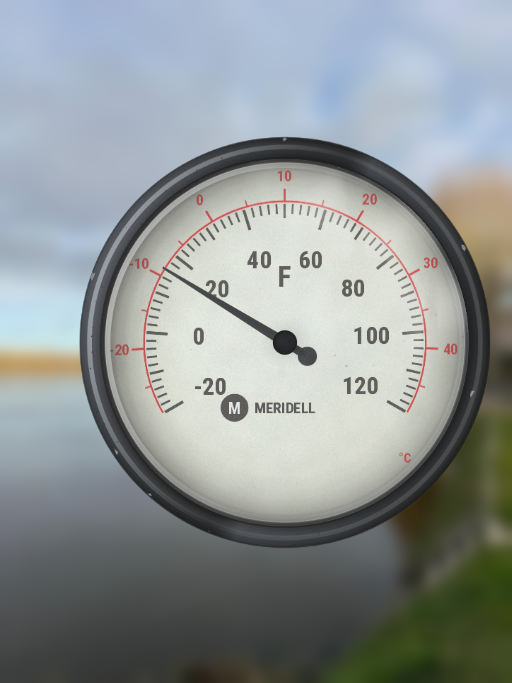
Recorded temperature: 16
